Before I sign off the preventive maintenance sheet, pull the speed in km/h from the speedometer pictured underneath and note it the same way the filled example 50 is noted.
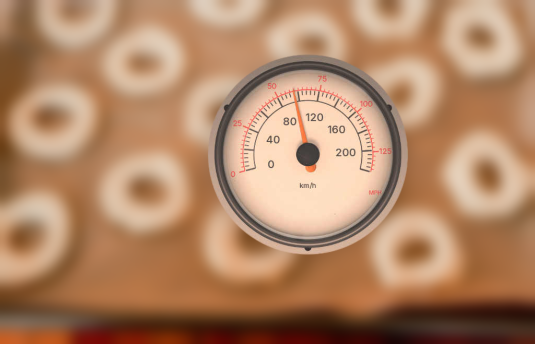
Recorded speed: 96
